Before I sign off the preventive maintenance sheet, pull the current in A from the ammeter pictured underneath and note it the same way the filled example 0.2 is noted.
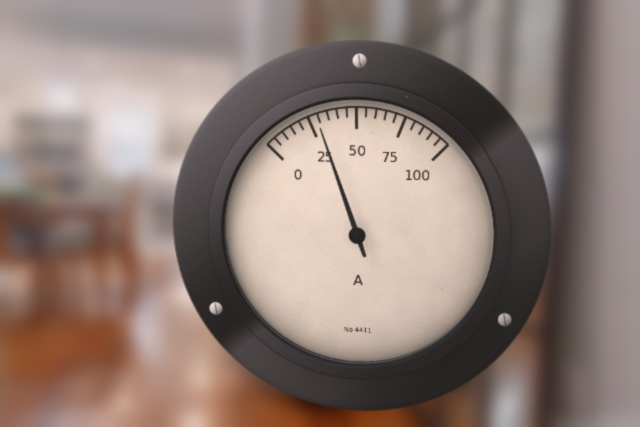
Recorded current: 30
